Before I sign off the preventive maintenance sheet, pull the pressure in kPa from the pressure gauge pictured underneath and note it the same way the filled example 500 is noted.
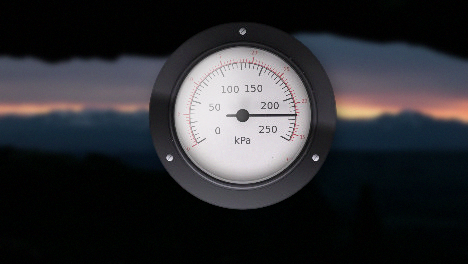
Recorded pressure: 220
